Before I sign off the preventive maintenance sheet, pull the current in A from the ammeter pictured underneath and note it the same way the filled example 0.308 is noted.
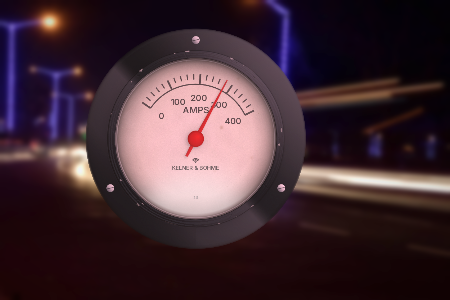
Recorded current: 280
